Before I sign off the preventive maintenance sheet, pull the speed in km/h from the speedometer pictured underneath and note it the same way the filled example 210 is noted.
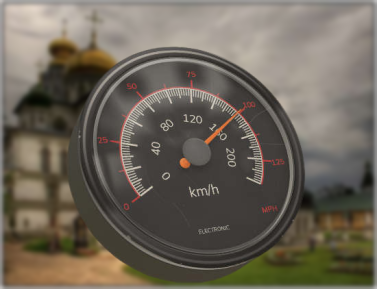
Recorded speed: 160
